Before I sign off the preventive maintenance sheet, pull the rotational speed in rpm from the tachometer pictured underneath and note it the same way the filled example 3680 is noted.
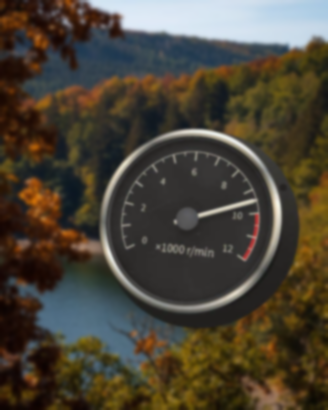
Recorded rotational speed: 9500
